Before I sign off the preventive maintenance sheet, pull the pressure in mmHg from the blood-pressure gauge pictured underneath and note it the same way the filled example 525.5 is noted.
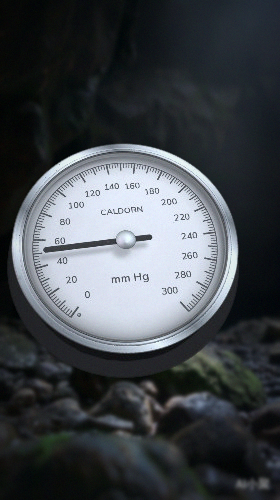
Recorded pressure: 50
